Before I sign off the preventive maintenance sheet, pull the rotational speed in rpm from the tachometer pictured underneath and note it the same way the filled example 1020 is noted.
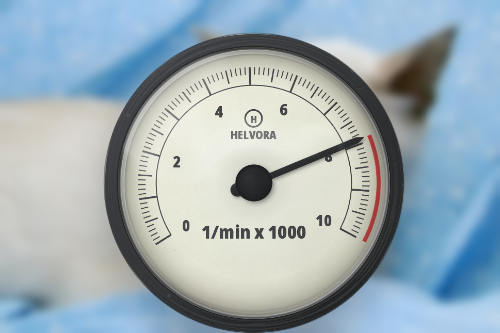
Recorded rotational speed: 7900
